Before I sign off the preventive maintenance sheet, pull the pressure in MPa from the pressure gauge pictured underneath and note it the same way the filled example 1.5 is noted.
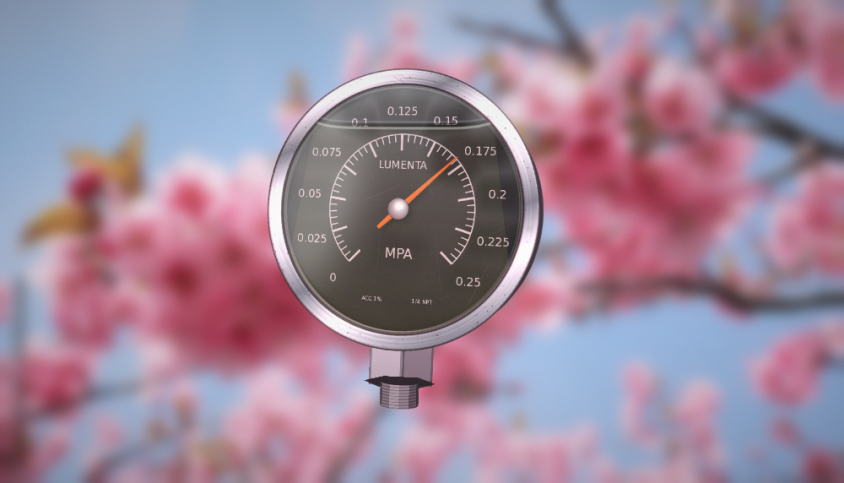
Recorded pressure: 0.17
